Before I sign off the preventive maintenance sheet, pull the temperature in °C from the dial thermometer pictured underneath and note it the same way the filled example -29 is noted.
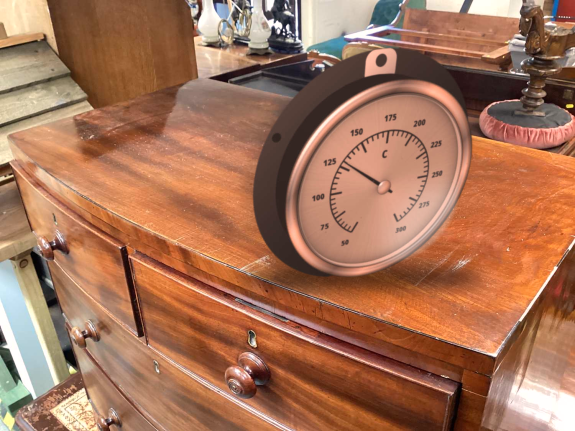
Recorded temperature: 130
